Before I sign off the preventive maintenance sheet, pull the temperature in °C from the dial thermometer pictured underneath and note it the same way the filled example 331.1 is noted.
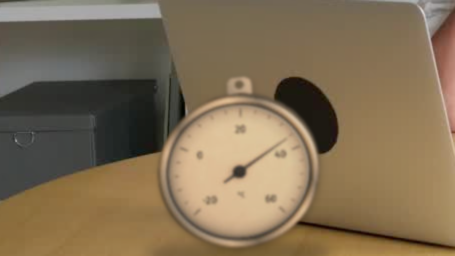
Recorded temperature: 36
